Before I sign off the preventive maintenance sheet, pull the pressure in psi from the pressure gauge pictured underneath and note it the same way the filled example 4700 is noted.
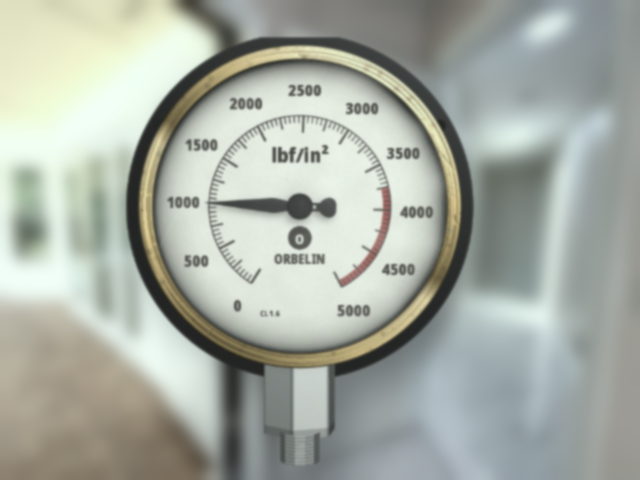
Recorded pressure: 1000
